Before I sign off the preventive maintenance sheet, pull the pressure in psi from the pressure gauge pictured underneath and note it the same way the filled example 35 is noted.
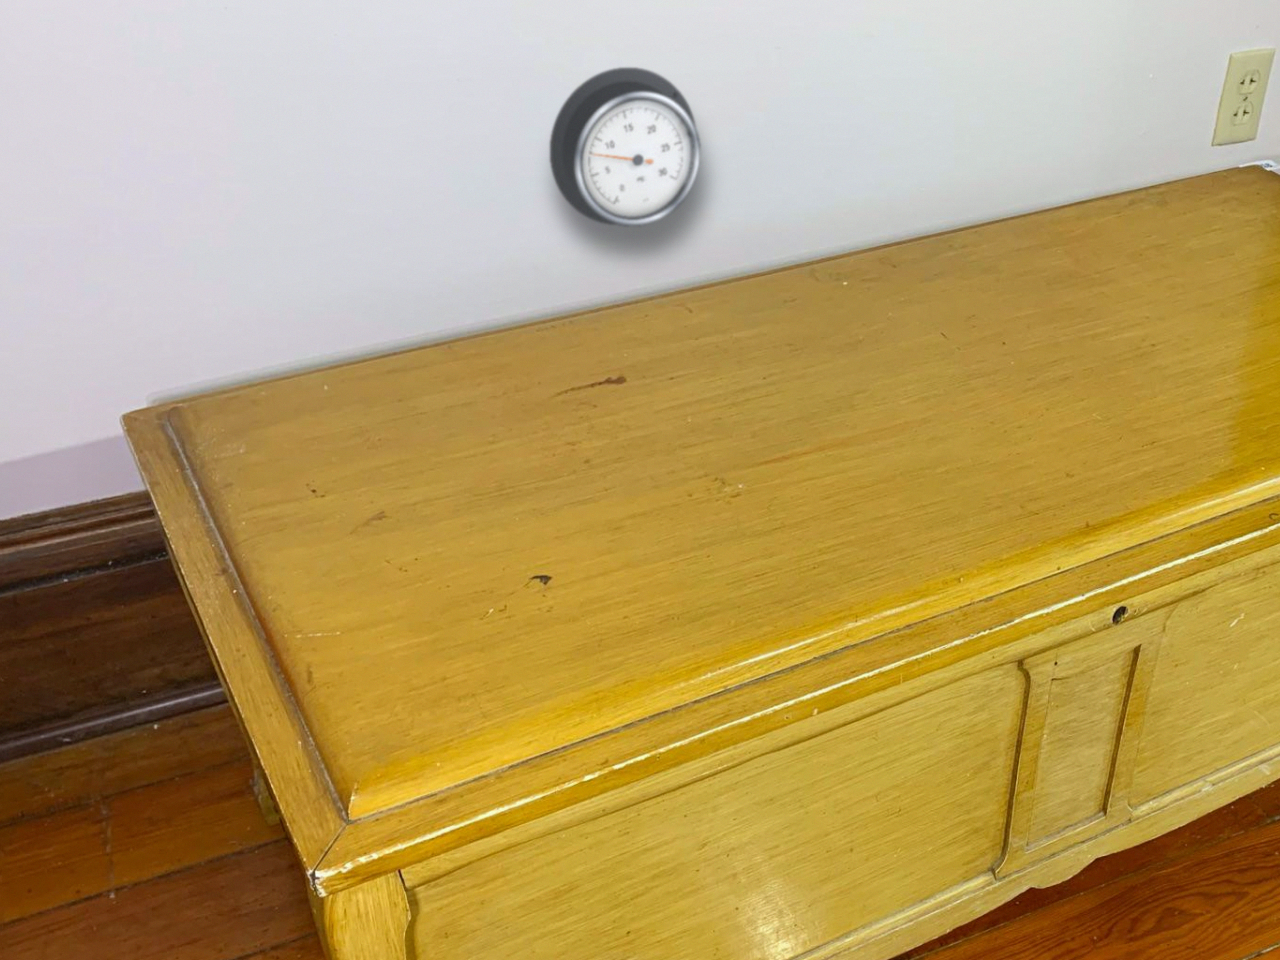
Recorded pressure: 8
